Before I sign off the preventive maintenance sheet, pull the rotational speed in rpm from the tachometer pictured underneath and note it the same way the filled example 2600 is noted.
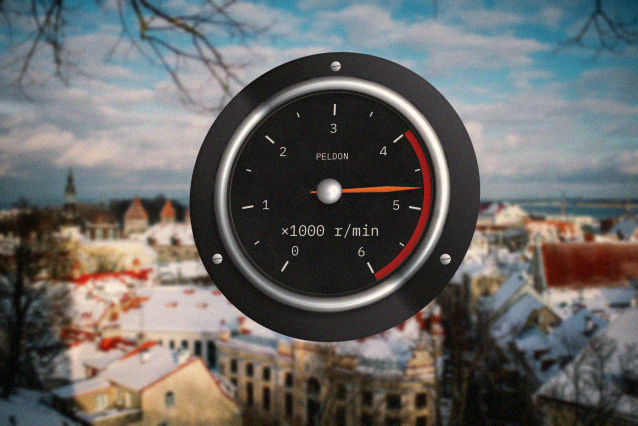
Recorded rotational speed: 4750
